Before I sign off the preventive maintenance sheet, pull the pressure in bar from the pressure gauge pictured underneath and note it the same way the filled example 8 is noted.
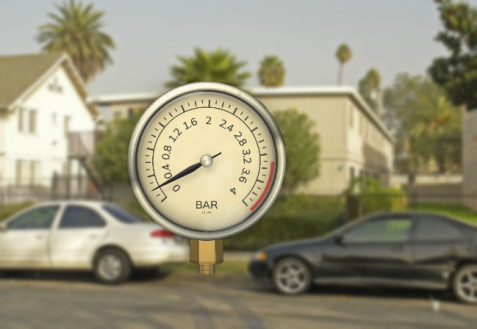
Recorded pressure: 0.2
